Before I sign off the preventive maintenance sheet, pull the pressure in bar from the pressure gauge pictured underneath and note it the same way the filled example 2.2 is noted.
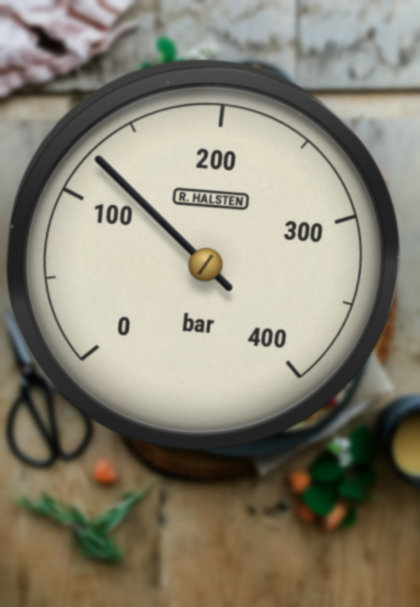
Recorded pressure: 125
